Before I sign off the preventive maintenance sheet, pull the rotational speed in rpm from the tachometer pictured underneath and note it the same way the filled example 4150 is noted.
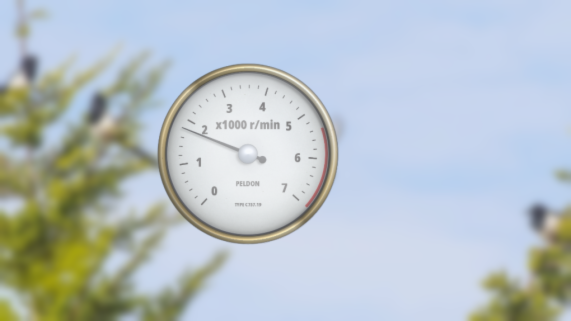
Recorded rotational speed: 1800
